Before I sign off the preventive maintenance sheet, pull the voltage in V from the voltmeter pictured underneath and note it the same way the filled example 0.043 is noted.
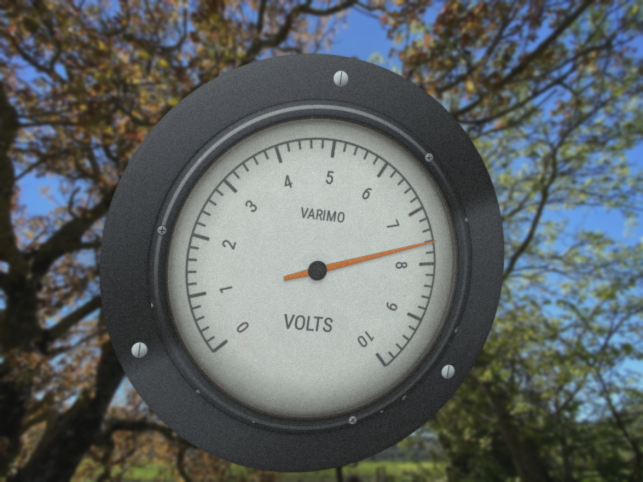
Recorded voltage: 7.6
